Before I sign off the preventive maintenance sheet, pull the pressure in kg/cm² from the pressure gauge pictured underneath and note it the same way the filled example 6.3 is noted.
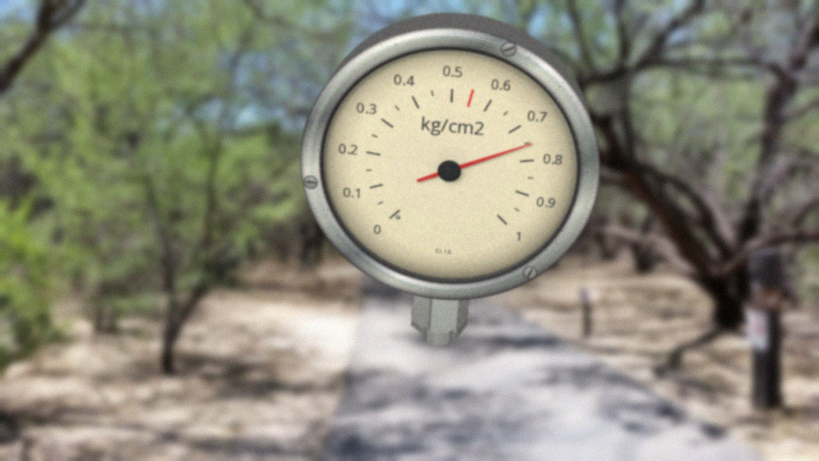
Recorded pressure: 0.75
